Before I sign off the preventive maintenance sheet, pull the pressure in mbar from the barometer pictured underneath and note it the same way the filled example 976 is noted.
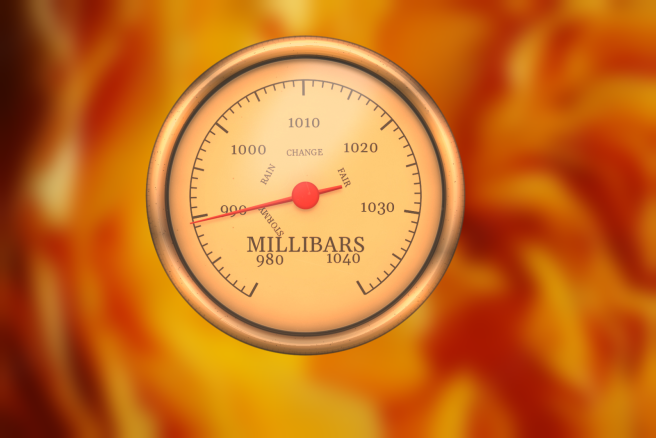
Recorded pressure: 989.5
